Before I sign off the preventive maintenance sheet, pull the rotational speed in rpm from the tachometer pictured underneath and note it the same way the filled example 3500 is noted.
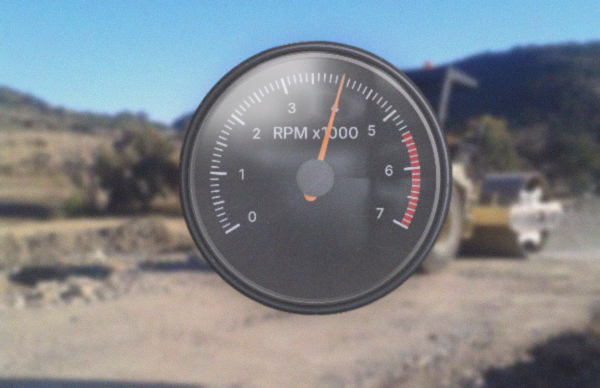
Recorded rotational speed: 4000
